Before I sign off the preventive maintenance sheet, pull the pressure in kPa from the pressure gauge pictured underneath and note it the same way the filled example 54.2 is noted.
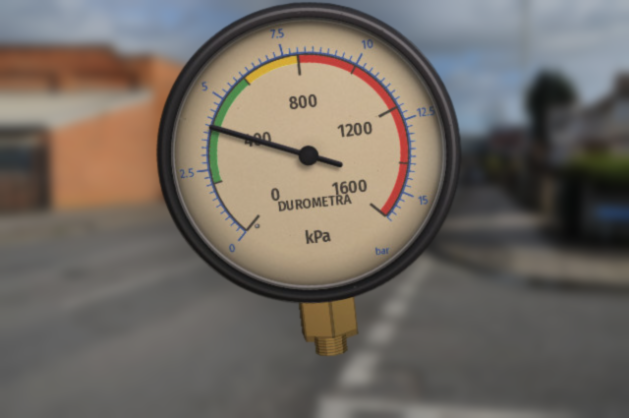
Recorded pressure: 400
